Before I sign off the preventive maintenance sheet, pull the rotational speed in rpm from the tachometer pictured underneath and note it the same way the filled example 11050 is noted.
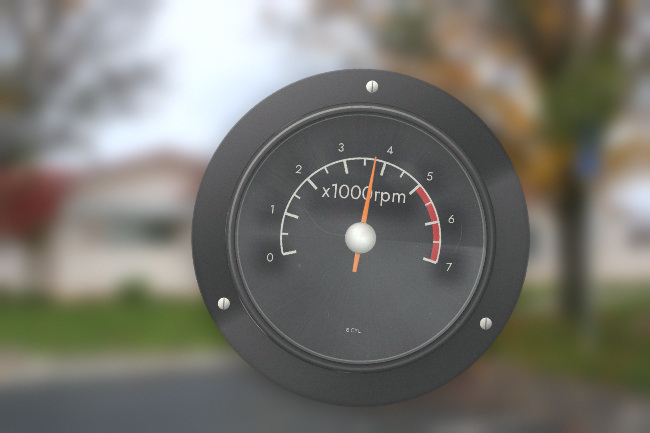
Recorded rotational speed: 3750
